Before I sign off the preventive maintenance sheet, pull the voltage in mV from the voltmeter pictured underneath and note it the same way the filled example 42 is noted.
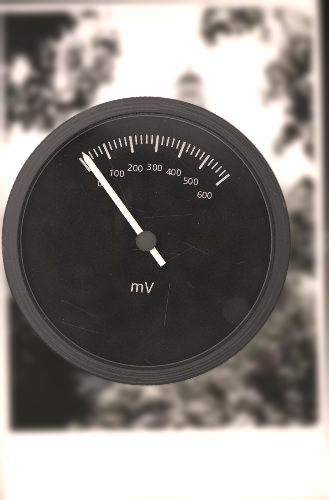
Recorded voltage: 20
